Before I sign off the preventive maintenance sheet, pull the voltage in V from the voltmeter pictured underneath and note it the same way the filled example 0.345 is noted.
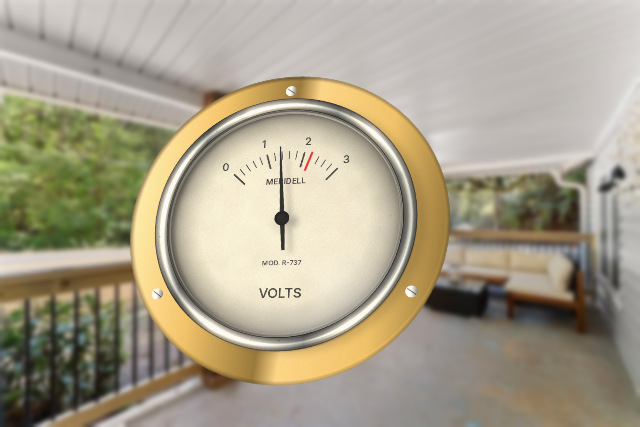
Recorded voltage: 1.4
